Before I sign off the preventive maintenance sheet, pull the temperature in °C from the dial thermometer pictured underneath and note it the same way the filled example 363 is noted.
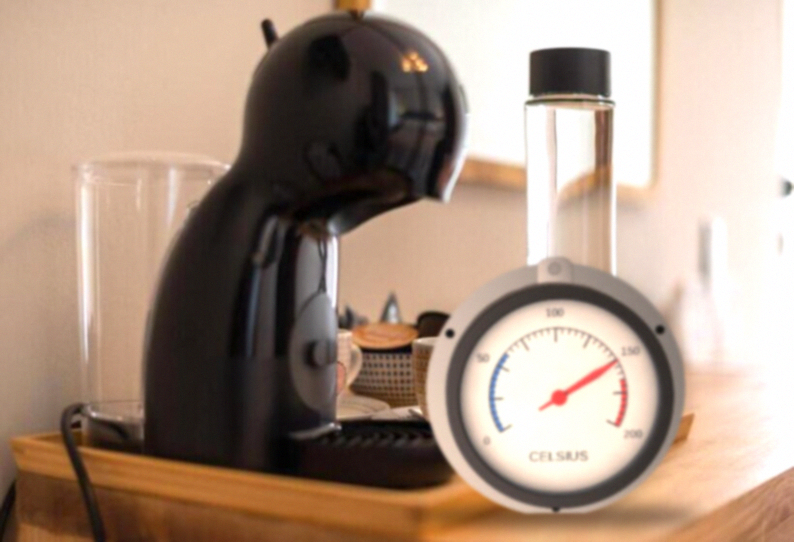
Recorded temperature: 150
